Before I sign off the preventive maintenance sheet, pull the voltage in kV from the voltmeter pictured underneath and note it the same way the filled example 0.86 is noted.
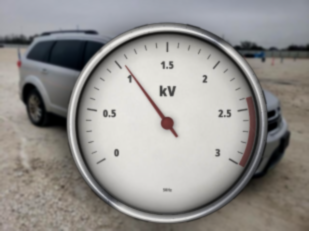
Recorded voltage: 1.05
